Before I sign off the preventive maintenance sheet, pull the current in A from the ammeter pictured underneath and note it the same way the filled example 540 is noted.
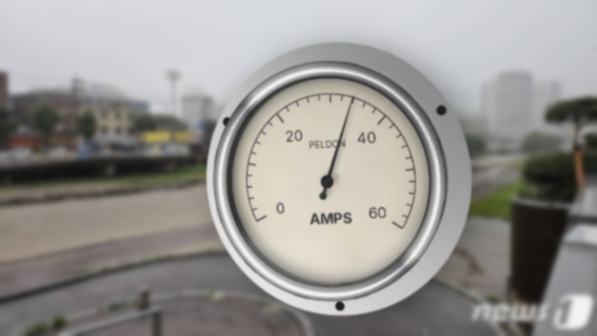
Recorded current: 34
